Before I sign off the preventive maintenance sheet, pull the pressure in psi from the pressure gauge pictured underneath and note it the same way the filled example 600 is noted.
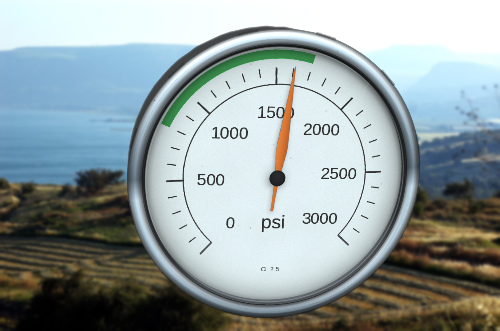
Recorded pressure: 1600
